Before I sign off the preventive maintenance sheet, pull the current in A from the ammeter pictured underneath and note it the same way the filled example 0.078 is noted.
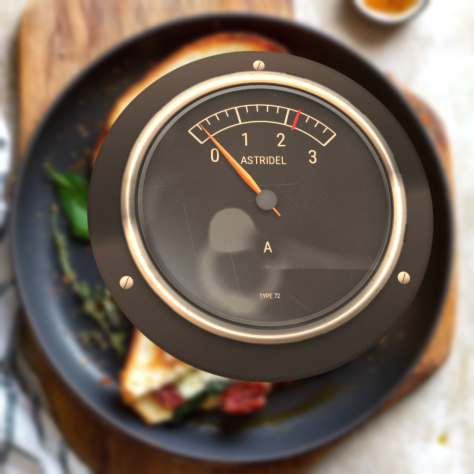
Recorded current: 0.2
